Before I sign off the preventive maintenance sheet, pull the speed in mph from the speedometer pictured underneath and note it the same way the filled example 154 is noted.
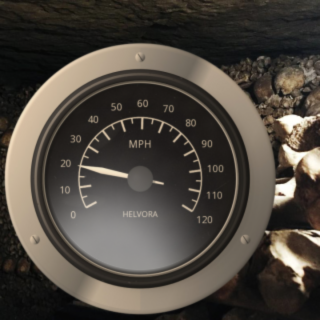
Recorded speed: 20
